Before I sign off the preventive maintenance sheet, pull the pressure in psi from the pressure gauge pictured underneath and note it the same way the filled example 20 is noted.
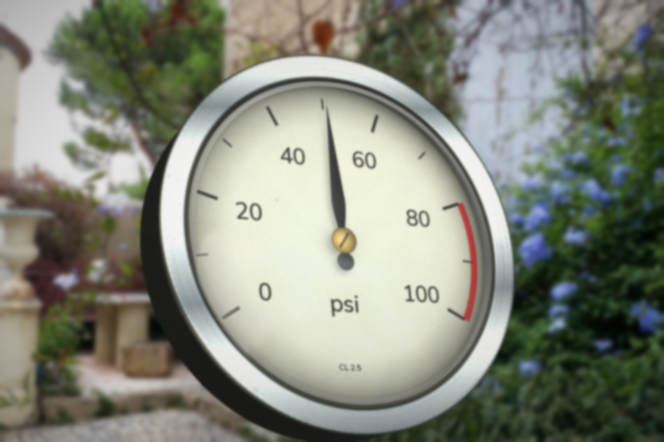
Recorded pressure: 50
